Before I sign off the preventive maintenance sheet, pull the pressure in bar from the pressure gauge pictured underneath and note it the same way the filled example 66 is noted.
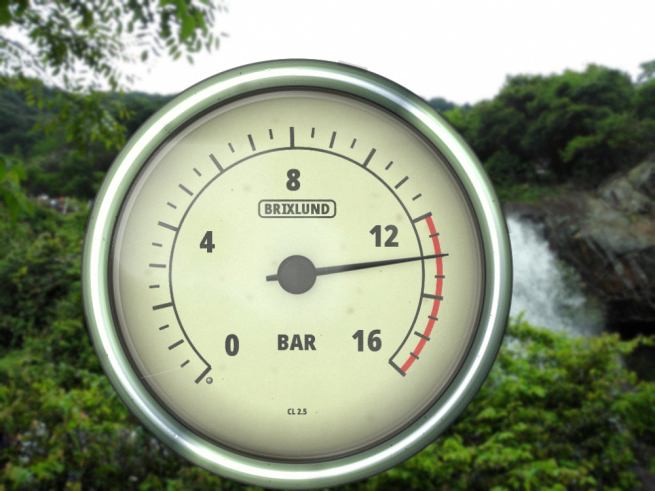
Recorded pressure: 13
